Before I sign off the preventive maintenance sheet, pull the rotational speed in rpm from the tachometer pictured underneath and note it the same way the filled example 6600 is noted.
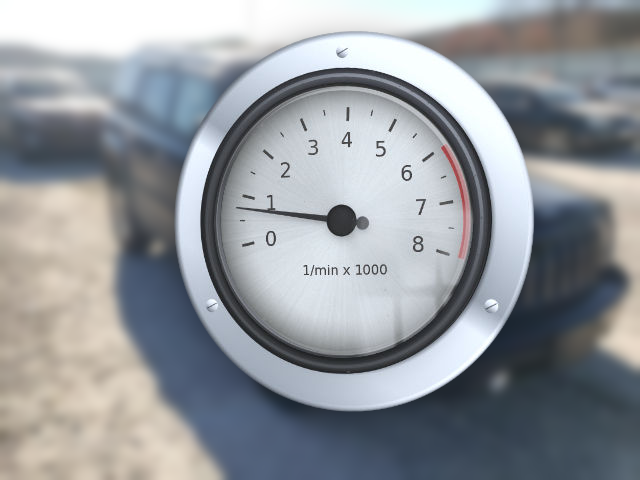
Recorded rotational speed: 750
